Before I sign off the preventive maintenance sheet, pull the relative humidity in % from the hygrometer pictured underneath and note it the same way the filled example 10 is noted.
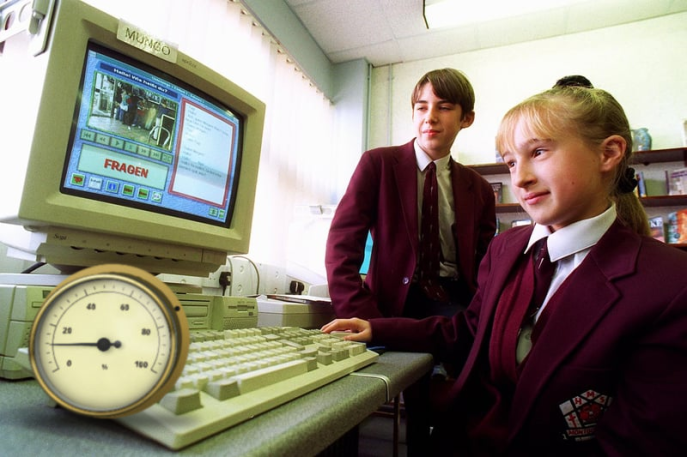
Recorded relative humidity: 12
